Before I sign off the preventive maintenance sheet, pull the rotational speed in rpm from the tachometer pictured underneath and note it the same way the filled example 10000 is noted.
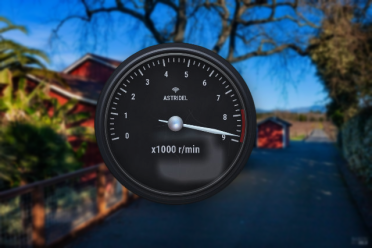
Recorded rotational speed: 8800
